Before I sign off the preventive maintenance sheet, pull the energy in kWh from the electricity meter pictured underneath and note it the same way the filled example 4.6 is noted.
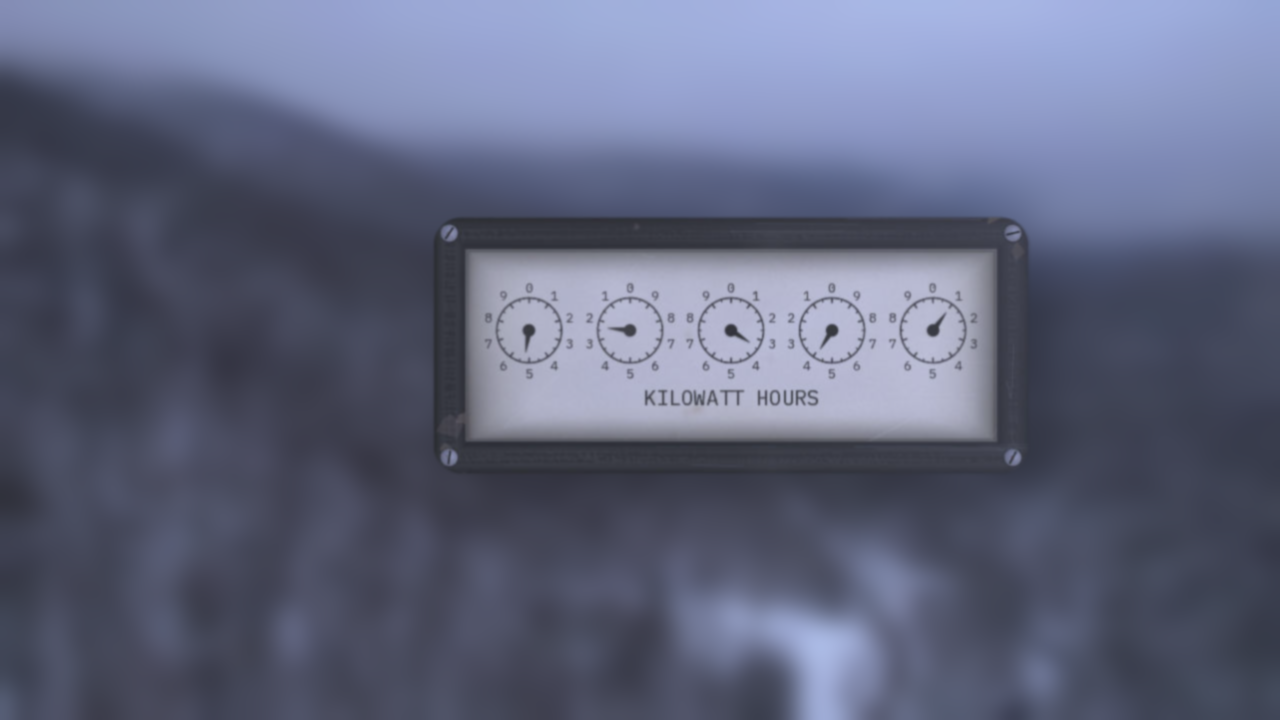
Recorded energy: 52341
